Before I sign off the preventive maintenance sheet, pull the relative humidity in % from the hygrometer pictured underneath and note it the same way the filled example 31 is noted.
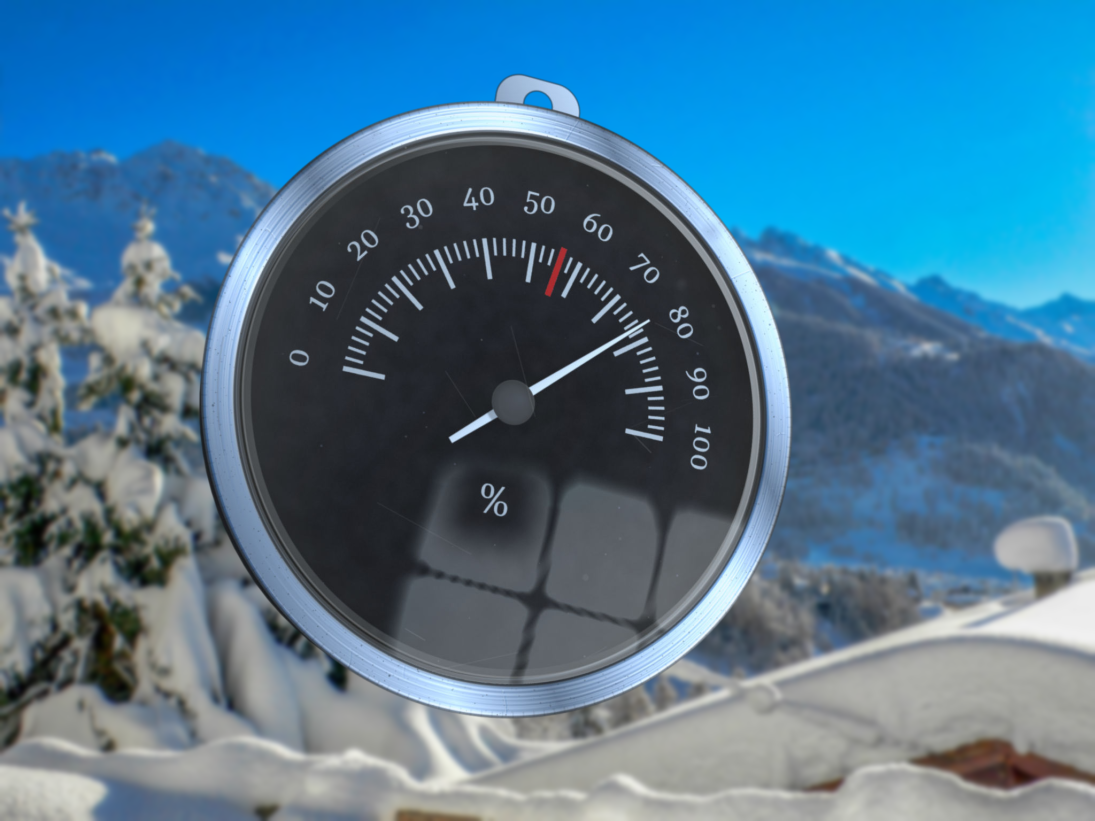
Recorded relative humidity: 77
